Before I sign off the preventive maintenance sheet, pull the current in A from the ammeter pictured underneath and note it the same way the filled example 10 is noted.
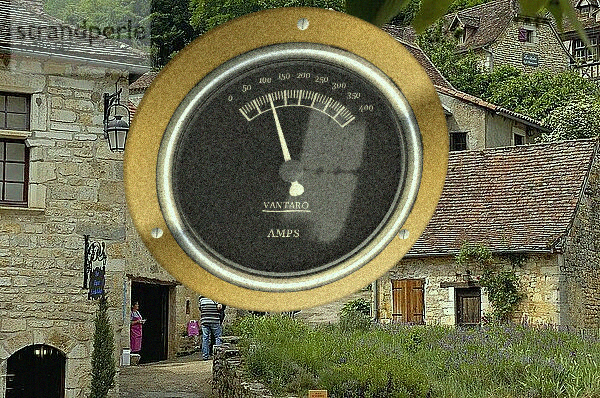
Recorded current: 100
